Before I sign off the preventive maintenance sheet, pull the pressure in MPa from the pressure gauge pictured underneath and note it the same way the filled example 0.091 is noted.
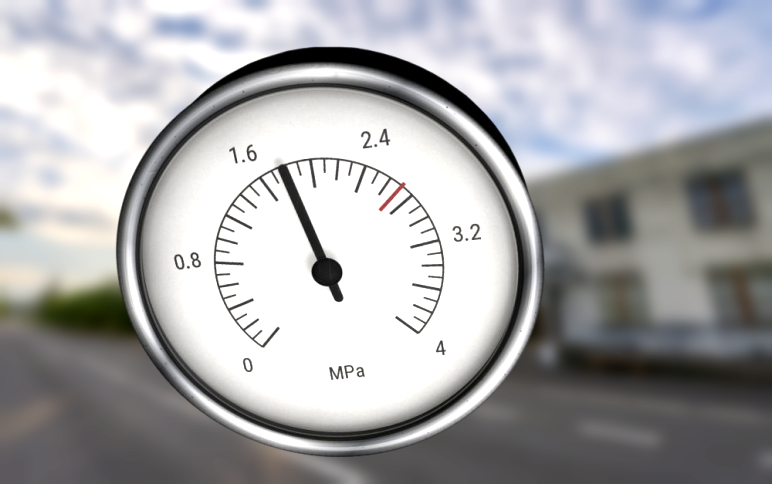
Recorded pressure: 1.8
